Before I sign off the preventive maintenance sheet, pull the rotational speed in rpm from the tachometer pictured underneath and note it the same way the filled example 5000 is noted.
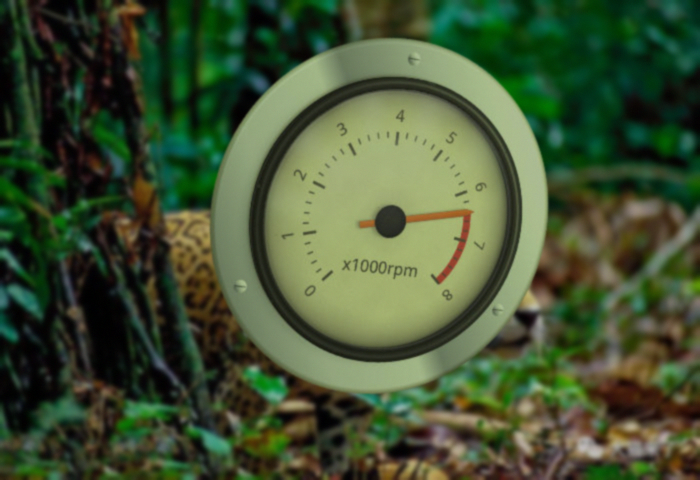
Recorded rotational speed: 6400
